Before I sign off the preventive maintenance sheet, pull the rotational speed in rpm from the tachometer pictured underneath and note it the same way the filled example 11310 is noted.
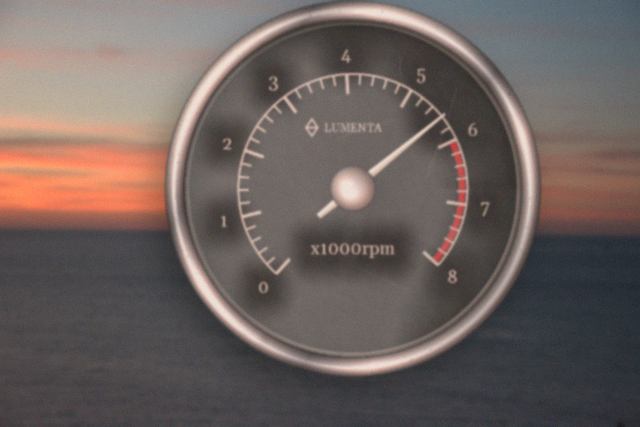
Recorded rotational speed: 5600
